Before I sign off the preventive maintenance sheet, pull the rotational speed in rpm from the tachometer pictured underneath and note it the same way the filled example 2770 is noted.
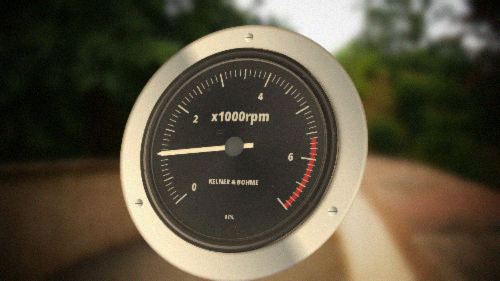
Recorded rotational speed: 1000
